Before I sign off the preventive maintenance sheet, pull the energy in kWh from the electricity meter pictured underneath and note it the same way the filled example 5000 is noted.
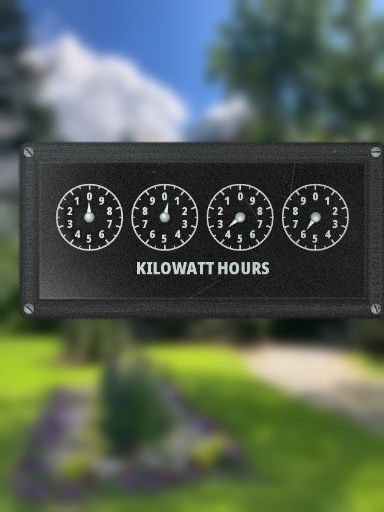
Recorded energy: 36
